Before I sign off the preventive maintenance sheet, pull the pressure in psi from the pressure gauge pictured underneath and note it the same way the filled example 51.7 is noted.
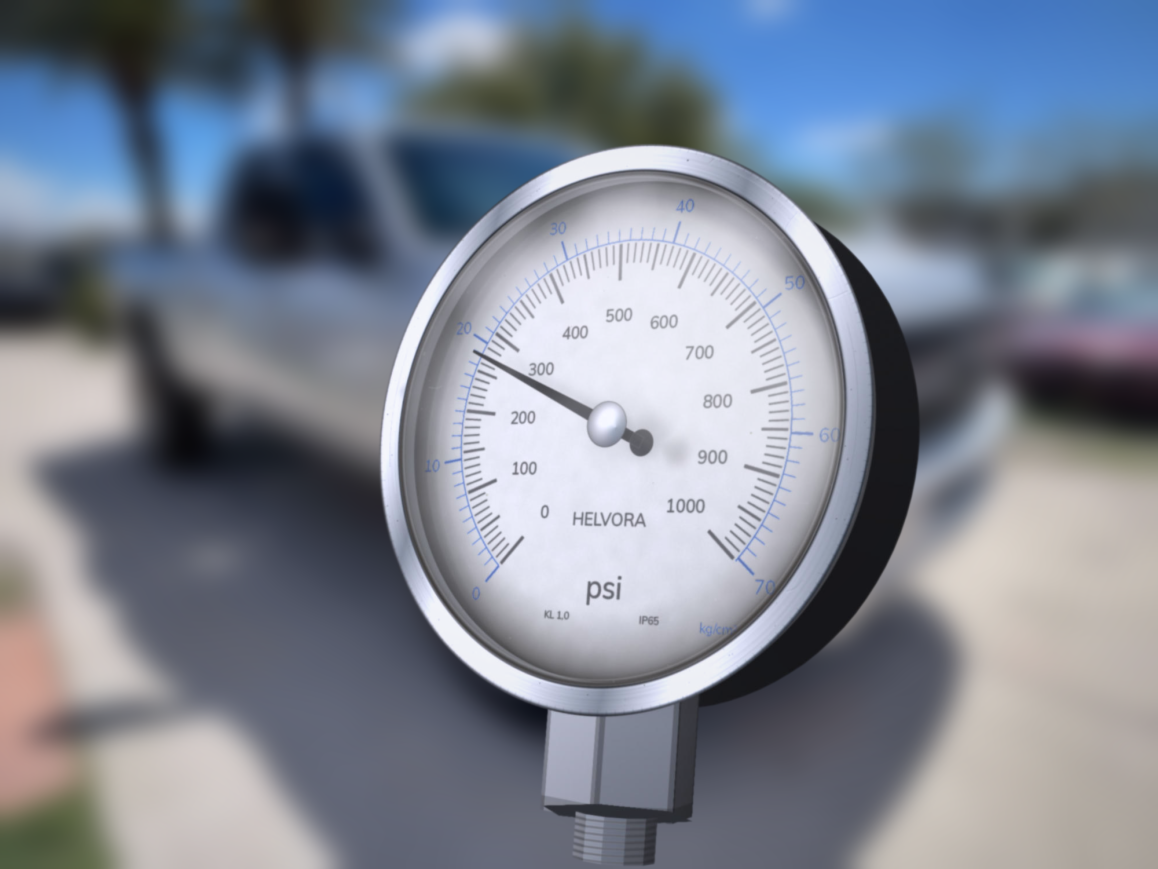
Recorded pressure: 270
